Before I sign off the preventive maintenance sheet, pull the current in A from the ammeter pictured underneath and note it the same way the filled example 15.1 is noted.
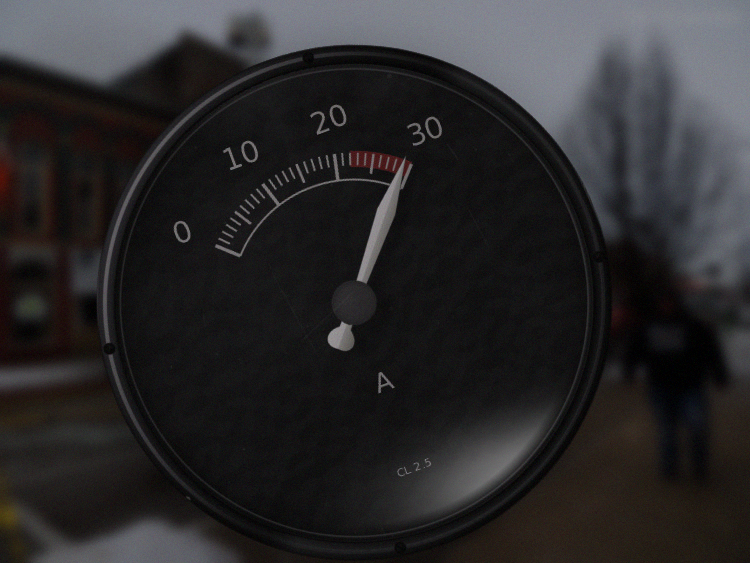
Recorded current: 29
